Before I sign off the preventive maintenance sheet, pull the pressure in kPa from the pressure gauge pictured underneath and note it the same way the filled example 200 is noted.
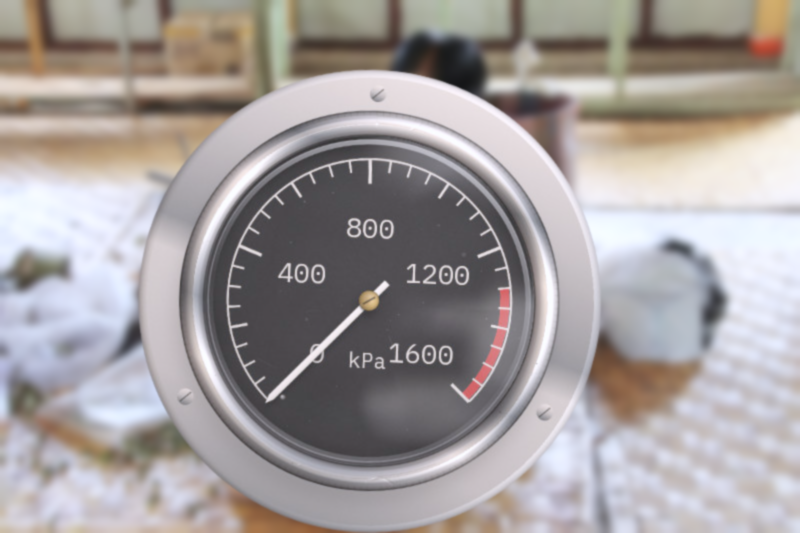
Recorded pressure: 0
